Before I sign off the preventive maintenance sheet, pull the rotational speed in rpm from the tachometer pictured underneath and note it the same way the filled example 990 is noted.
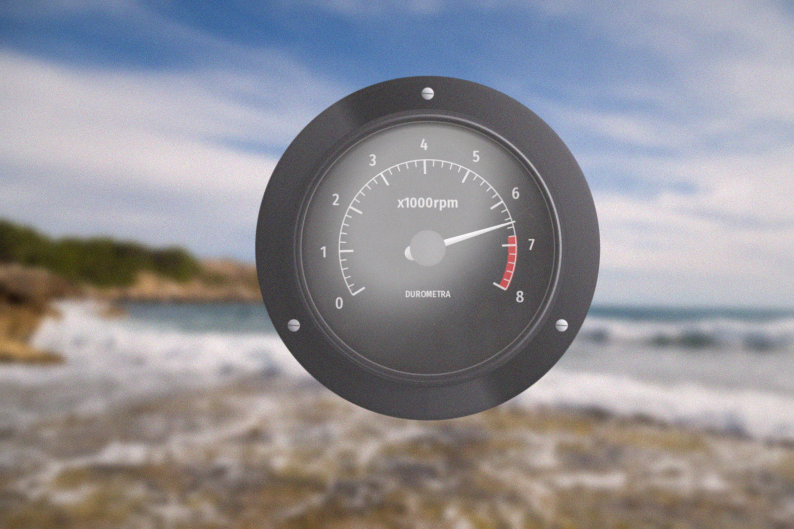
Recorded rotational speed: 6500
